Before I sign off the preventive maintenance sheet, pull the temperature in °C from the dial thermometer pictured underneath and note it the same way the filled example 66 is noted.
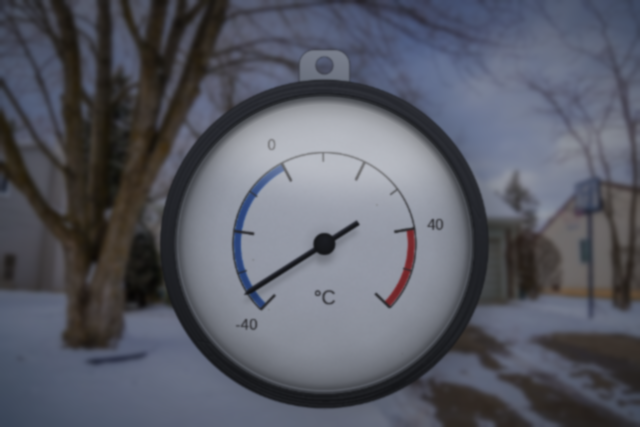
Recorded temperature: -35
